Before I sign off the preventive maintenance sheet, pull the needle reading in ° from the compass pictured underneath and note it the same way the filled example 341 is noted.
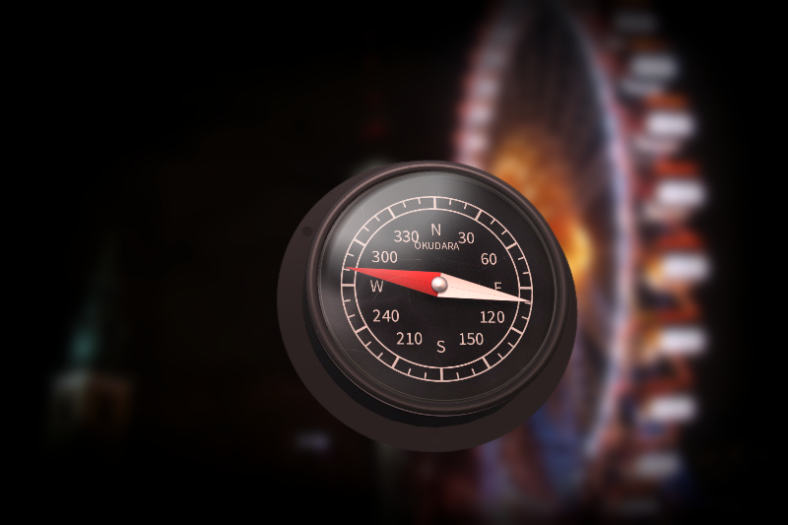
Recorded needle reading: 280
